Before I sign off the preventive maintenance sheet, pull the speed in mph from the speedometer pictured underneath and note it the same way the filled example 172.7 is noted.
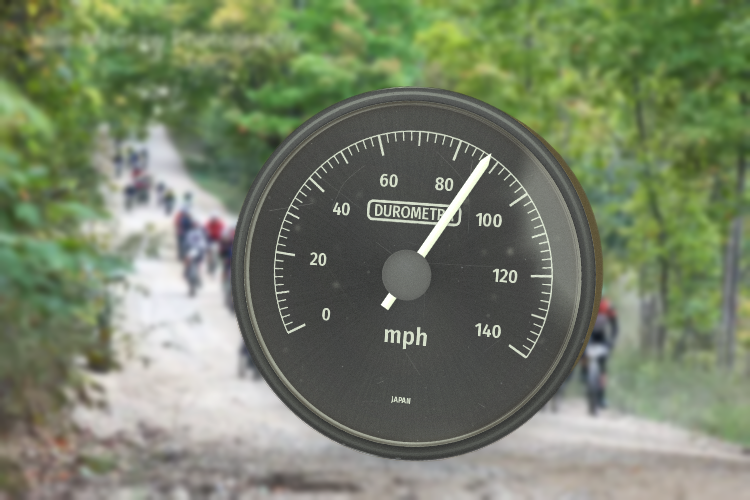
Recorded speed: 88
